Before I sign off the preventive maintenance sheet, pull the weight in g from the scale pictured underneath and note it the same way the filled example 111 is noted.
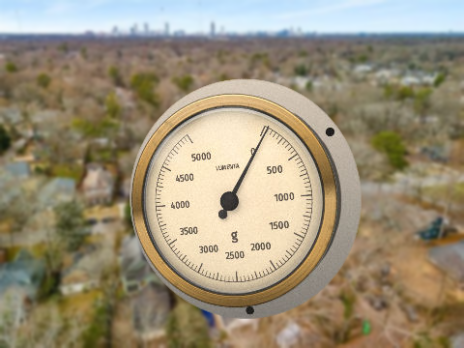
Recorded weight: 50
